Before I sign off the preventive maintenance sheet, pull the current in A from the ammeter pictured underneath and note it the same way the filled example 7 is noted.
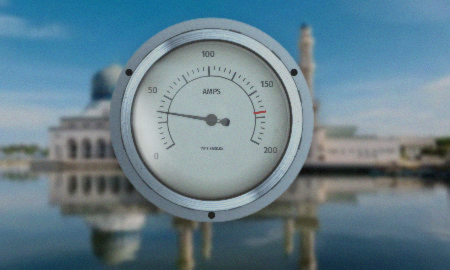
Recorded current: 35
